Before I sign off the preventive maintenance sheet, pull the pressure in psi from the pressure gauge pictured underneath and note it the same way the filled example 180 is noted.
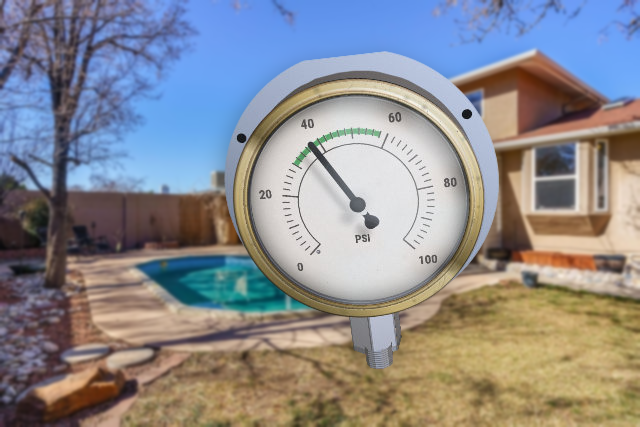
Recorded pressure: 38
